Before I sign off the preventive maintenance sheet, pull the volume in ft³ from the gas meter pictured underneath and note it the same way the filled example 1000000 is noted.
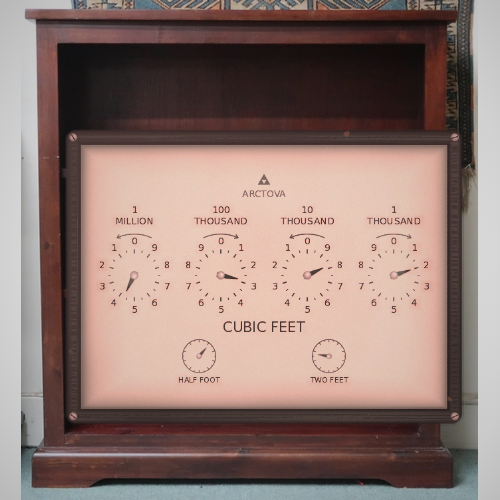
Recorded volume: 428200
